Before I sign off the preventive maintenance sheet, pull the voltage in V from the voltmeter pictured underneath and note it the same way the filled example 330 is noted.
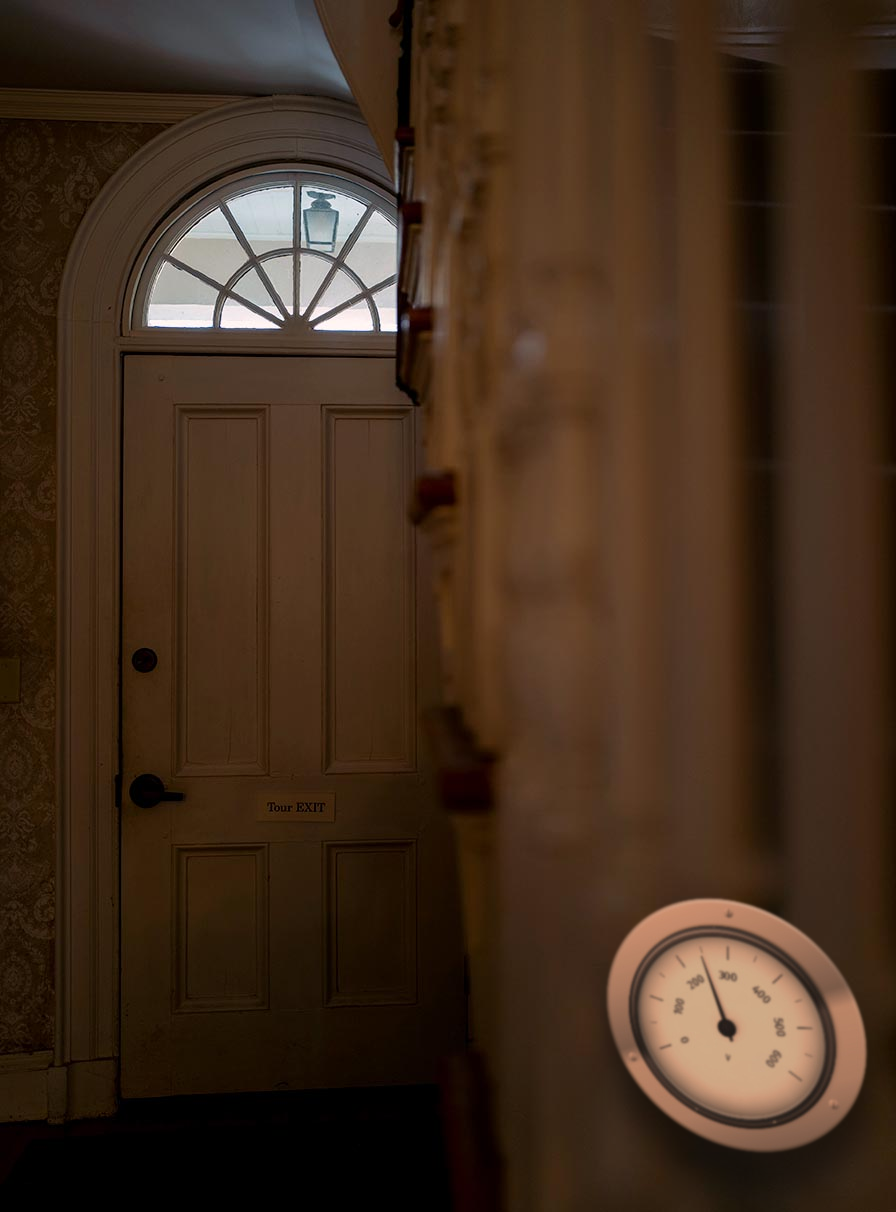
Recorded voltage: 250
